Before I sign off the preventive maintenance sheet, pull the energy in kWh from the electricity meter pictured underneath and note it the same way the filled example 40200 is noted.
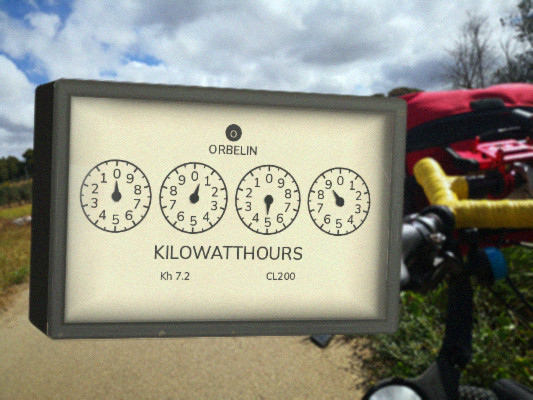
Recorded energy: 49
